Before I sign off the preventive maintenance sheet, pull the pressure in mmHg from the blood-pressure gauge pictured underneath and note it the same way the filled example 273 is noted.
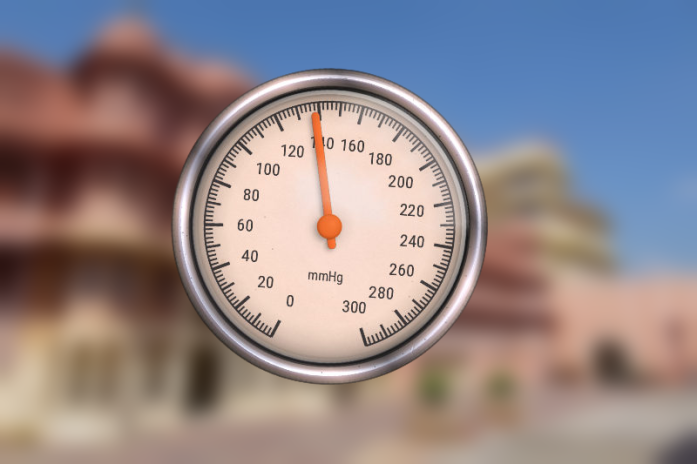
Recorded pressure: 138
